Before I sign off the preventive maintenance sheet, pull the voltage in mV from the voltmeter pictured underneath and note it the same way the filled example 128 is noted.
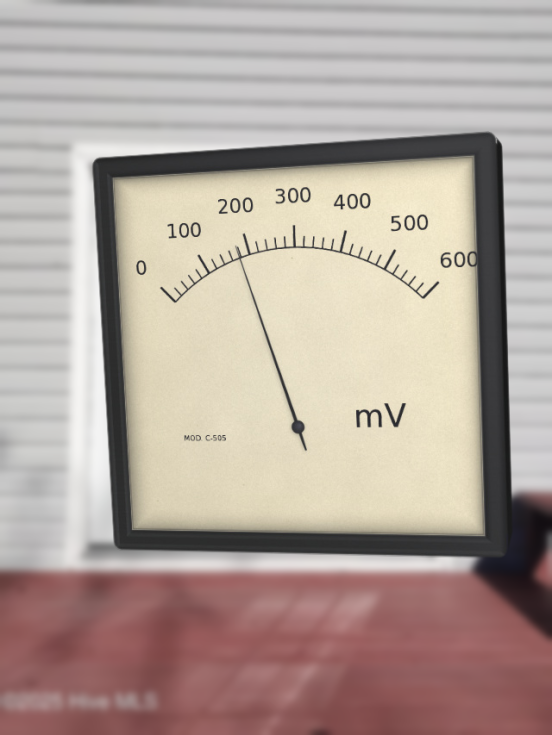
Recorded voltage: 180
